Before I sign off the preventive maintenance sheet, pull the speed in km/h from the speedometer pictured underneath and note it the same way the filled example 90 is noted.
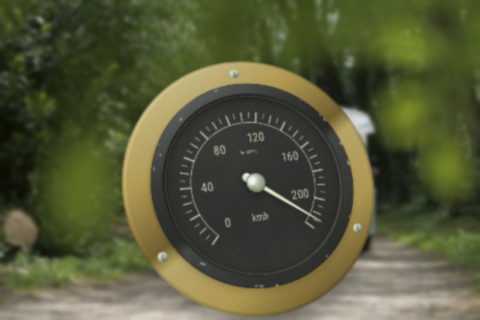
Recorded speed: 215
